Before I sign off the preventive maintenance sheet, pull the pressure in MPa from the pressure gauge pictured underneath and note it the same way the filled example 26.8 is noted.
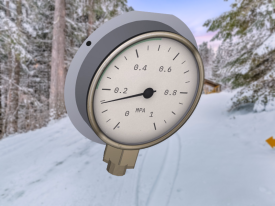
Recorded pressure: 0.15
